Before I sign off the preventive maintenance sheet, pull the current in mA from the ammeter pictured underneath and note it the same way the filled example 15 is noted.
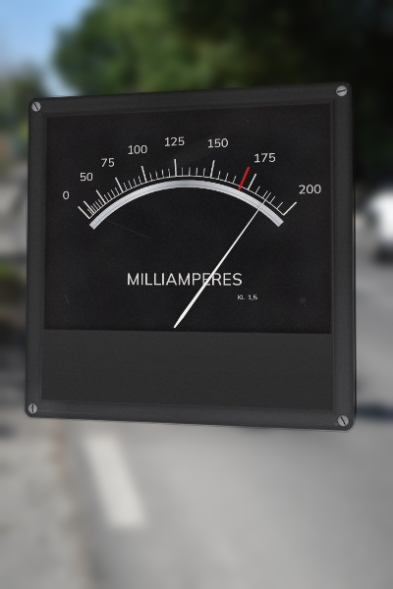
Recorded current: 187.5
